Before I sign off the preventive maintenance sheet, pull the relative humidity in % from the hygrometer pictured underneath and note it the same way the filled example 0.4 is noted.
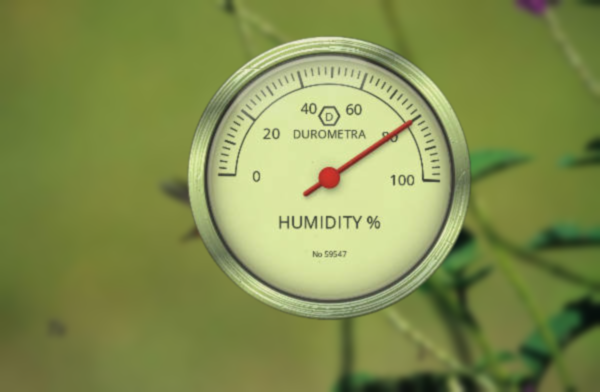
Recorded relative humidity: 80
